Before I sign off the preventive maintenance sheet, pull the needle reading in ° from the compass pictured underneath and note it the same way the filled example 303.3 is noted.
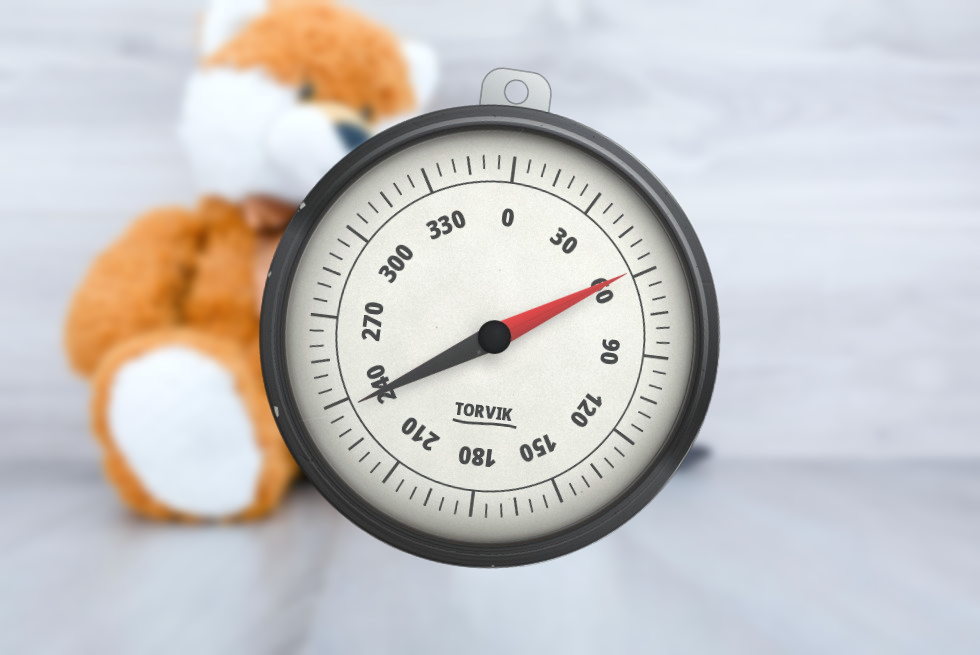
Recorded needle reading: 57.5
